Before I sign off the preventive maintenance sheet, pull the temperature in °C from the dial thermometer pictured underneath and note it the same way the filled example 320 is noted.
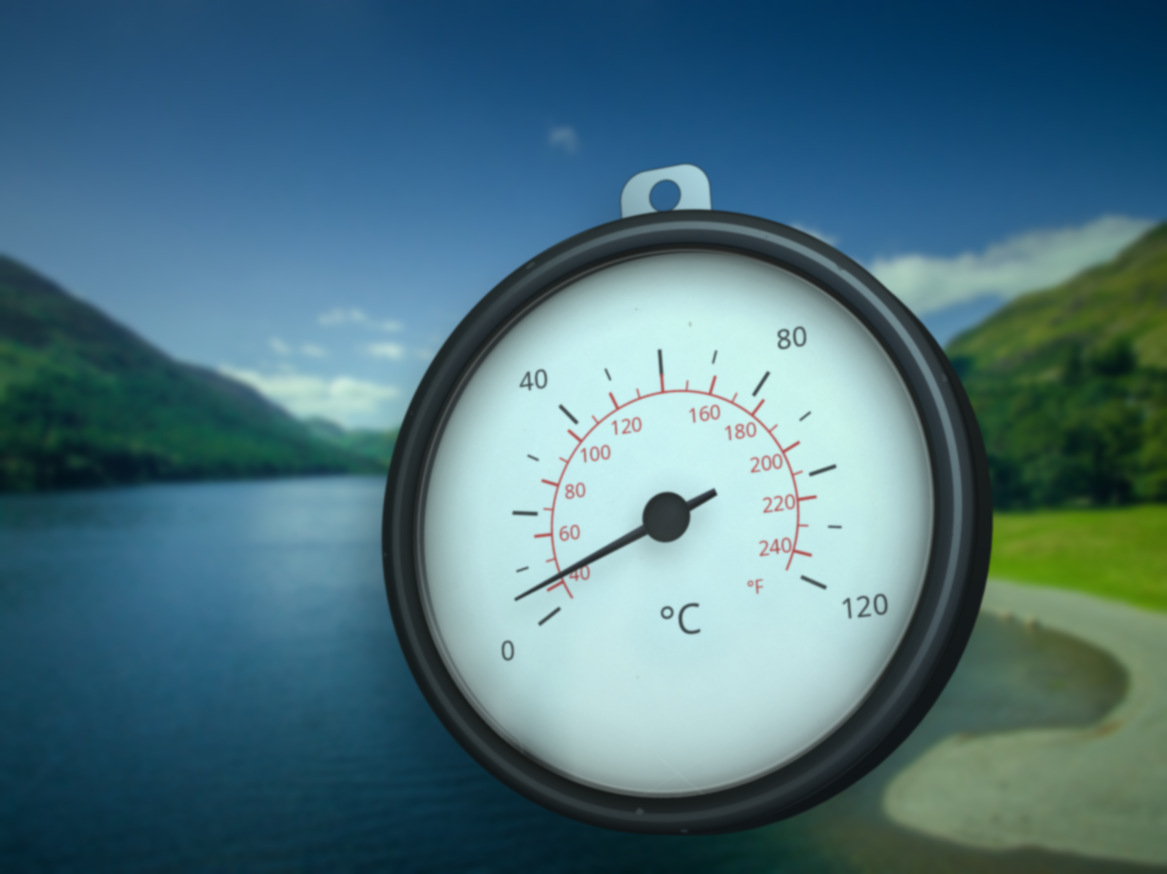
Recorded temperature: 5
